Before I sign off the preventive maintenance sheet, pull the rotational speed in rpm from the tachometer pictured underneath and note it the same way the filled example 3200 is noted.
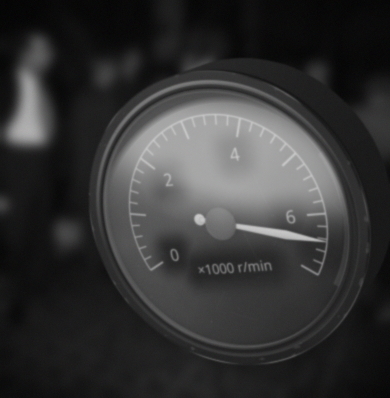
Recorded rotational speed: 6400
